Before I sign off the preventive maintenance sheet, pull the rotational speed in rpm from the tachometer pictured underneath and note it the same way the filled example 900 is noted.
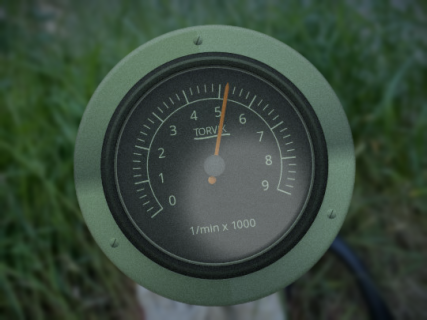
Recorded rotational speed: 5200
